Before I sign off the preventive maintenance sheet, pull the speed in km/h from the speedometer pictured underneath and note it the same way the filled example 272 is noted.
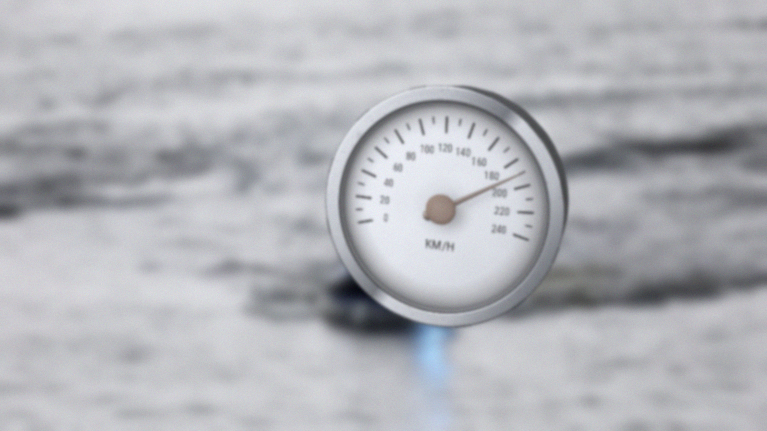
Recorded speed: 190
